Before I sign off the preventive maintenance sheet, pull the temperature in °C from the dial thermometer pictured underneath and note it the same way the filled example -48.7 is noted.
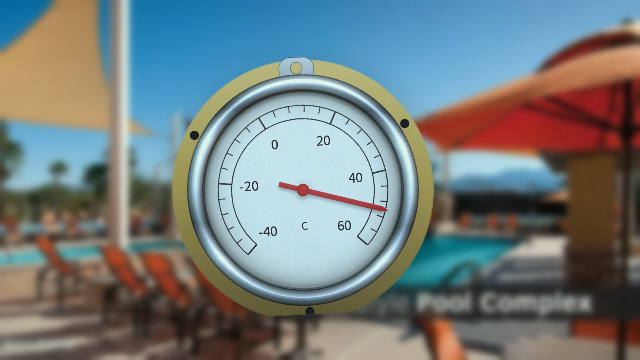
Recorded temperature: 50
